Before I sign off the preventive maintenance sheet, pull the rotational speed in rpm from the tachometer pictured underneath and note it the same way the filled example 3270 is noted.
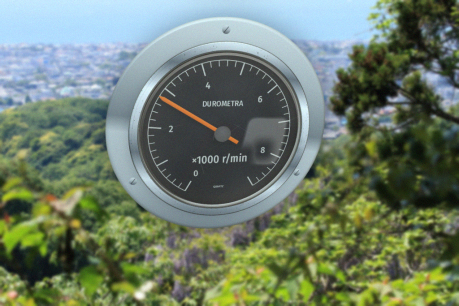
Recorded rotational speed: 2800
